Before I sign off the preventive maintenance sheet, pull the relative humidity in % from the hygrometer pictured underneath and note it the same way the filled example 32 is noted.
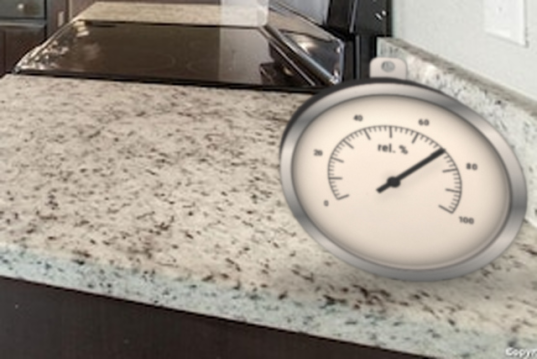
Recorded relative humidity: 70
